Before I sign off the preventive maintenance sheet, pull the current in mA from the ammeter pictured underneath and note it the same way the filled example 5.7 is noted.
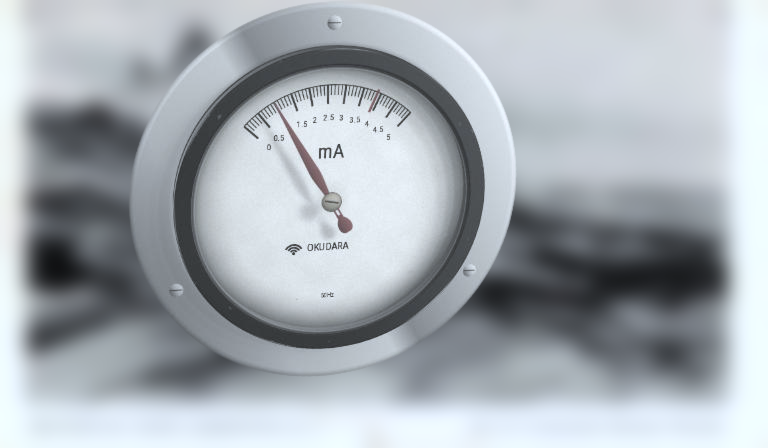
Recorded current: 1
